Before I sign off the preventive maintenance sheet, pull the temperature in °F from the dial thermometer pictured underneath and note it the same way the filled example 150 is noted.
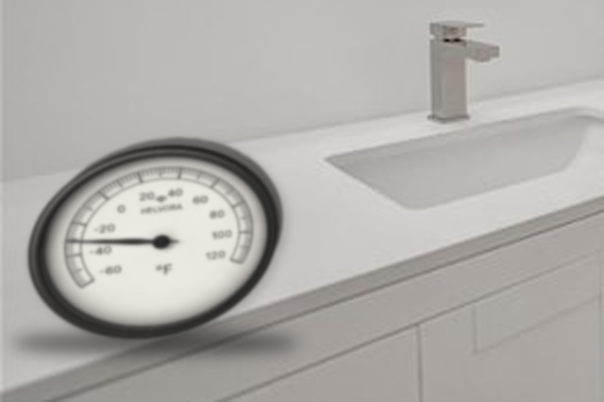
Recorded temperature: -30
